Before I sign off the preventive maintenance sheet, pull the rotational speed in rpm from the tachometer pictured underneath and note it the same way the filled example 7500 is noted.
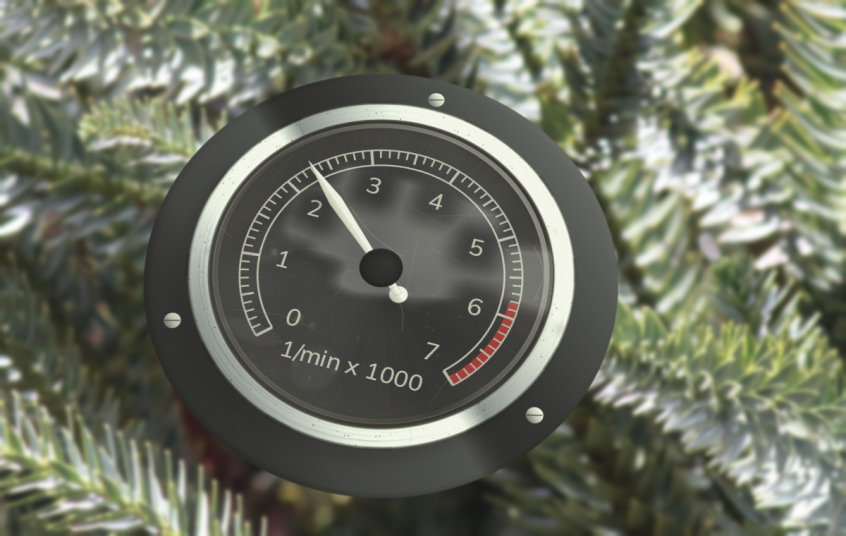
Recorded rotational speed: 2300
